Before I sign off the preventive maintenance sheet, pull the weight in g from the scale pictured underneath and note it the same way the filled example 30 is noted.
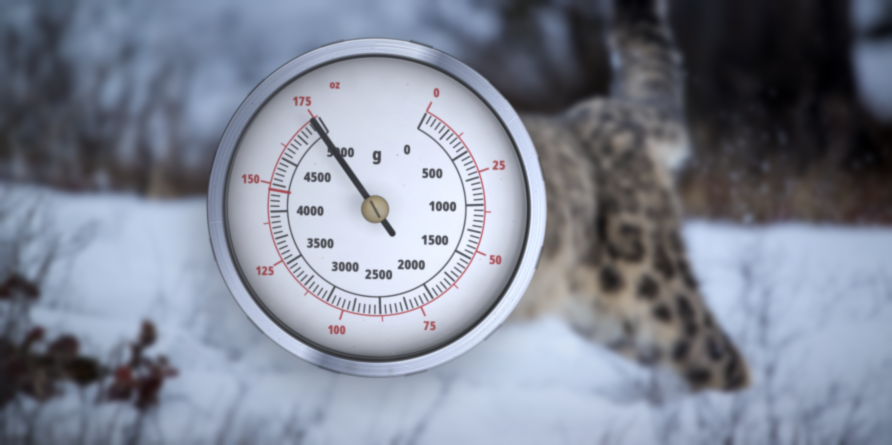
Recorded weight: 4950
